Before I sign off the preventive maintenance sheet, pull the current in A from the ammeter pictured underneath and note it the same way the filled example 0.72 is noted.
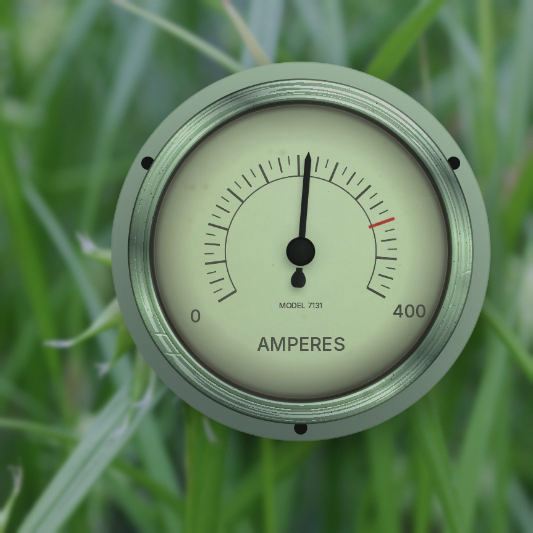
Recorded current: 210
